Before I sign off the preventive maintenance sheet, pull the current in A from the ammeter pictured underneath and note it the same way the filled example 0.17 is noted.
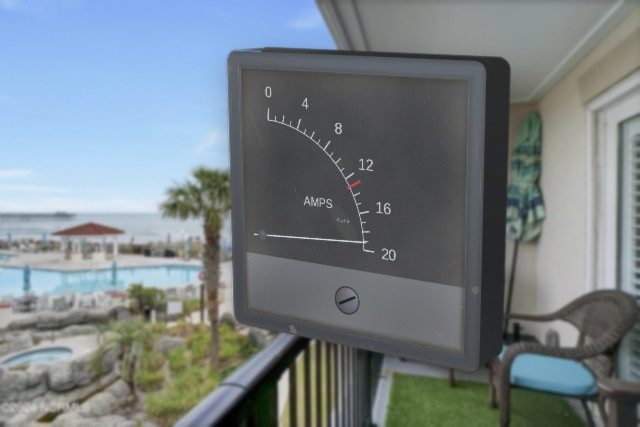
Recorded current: 19
